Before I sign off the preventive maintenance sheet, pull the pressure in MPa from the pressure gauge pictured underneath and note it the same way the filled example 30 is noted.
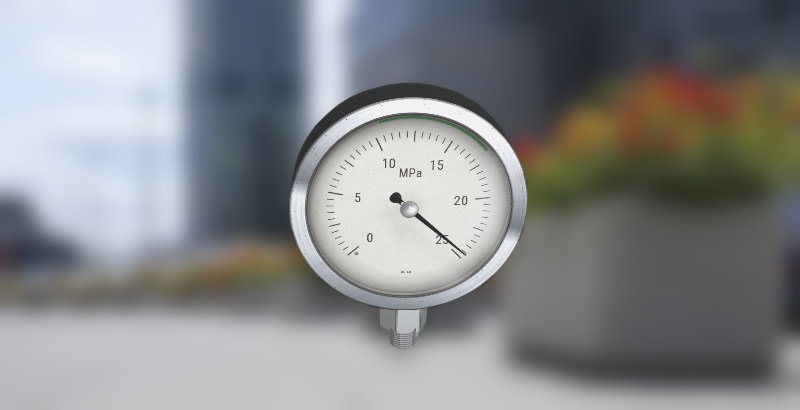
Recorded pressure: 24.5
